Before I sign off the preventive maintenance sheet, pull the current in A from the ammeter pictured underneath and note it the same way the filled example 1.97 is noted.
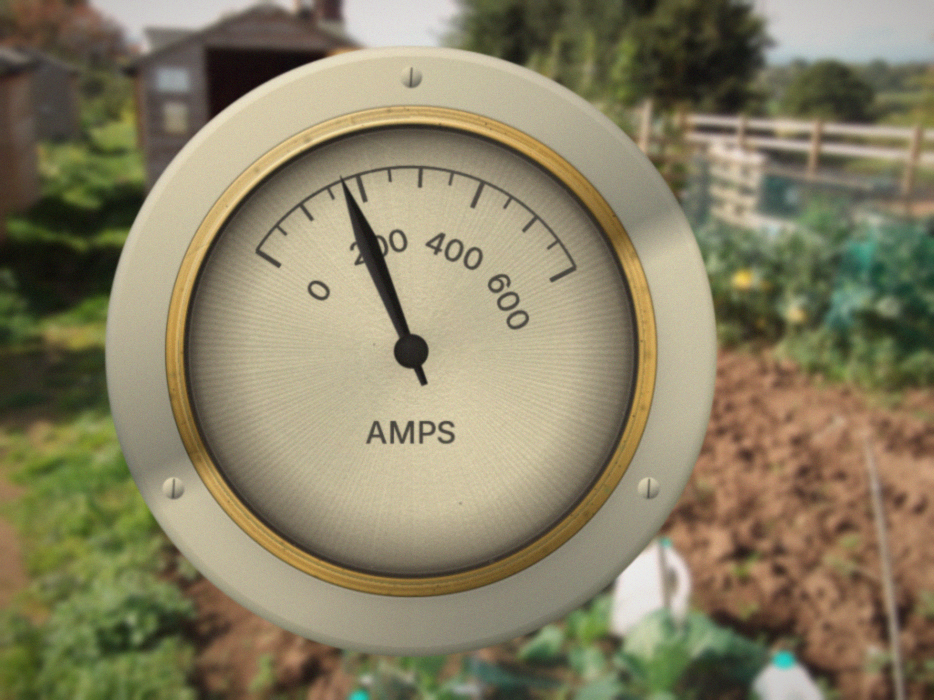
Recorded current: 175
